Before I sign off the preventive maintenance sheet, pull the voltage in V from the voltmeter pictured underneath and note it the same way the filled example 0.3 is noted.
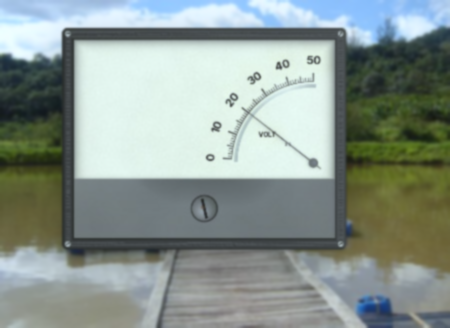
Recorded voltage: 20
